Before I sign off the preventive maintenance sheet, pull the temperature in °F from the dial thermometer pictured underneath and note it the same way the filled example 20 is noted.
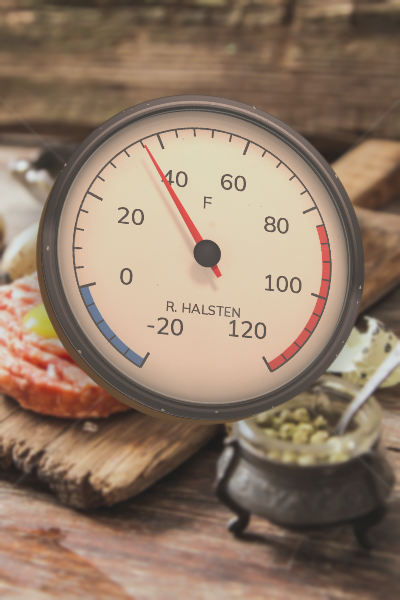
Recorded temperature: 36
